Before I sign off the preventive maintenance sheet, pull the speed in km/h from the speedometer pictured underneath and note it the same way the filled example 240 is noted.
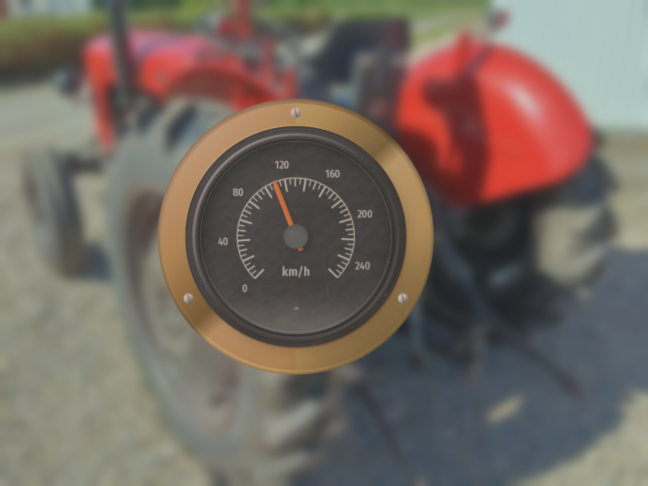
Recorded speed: 110
